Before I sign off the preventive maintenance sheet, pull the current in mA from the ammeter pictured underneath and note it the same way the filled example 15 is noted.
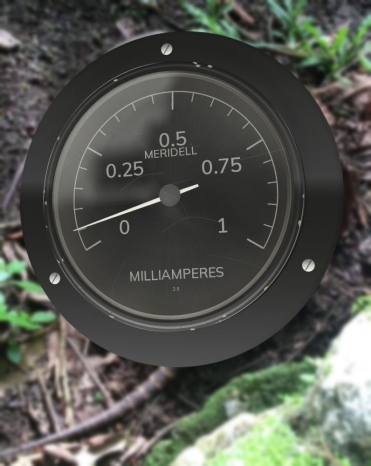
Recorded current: 0.05
